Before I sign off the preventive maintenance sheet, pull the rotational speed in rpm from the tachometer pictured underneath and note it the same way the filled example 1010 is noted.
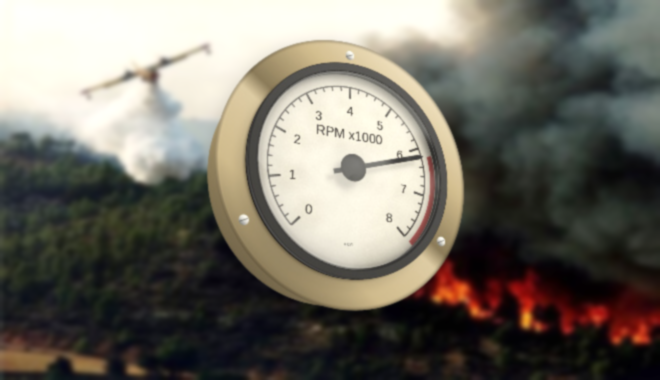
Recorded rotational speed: 6200
